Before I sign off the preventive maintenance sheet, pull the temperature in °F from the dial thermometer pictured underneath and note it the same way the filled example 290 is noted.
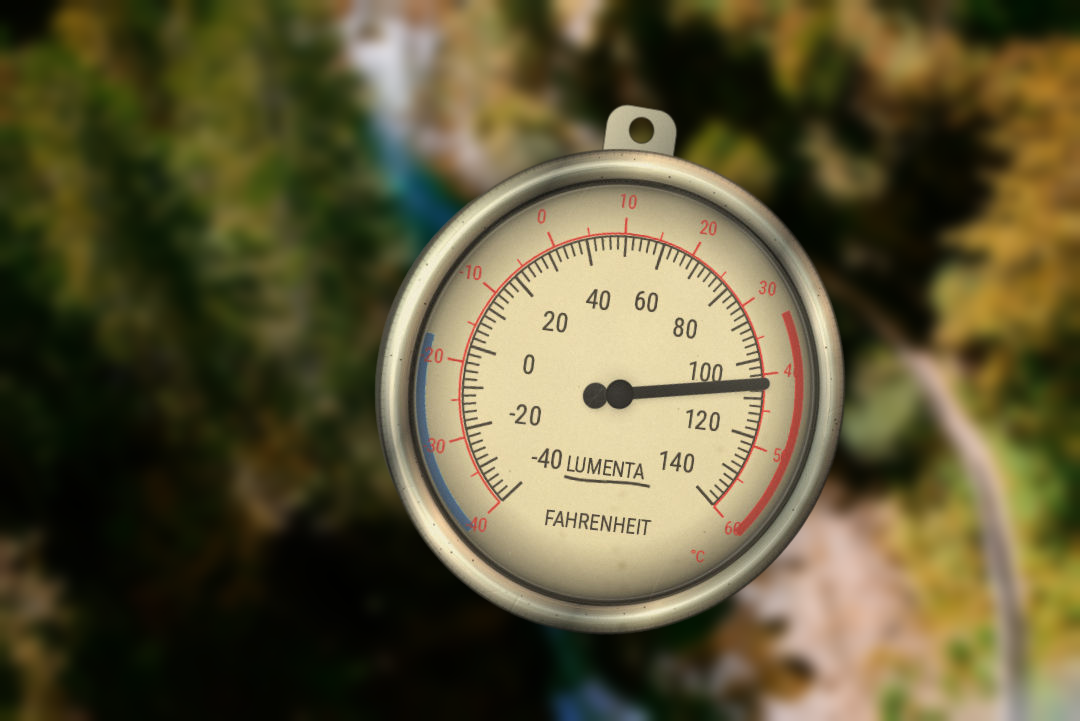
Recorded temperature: 106
